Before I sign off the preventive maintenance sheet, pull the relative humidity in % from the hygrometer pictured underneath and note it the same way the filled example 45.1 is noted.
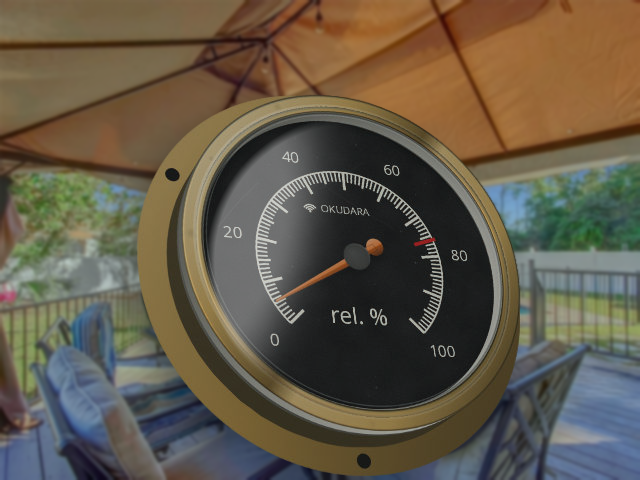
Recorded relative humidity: 5
